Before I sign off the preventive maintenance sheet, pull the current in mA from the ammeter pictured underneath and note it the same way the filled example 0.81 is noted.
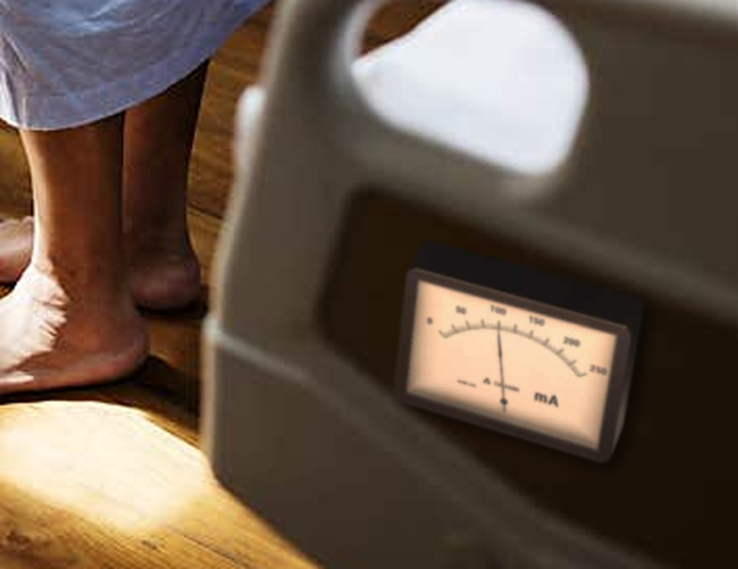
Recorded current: 100
